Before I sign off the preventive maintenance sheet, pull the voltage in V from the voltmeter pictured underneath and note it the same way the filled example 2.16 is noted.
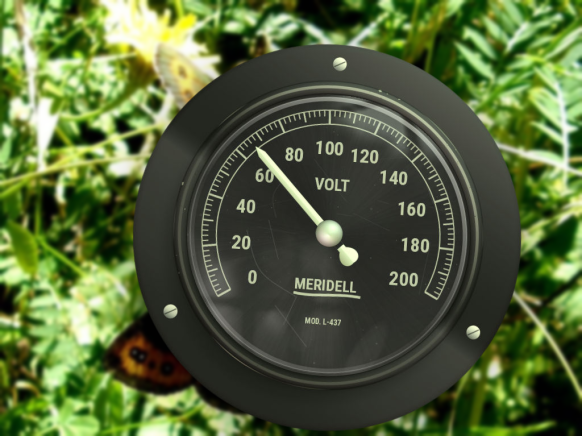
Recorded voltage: 66
